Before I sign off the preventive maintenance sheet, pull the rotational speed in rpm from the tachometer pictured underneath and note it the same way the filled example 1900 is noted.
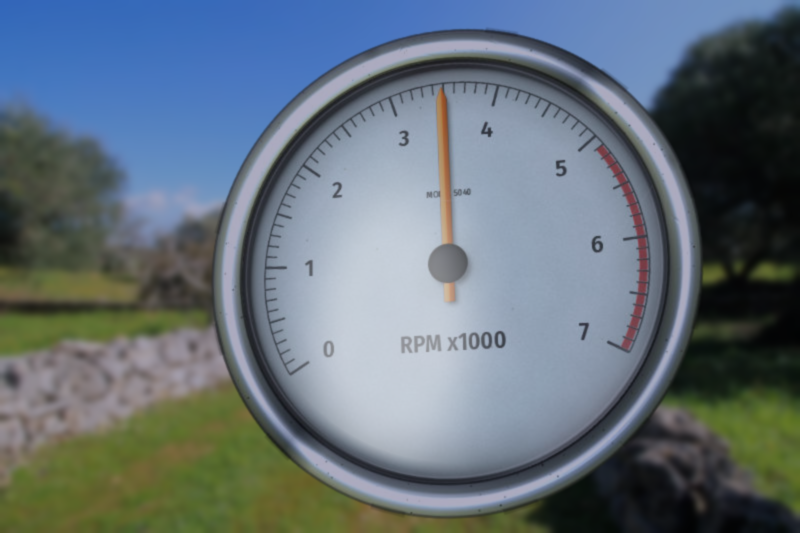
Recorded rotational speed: 3500
